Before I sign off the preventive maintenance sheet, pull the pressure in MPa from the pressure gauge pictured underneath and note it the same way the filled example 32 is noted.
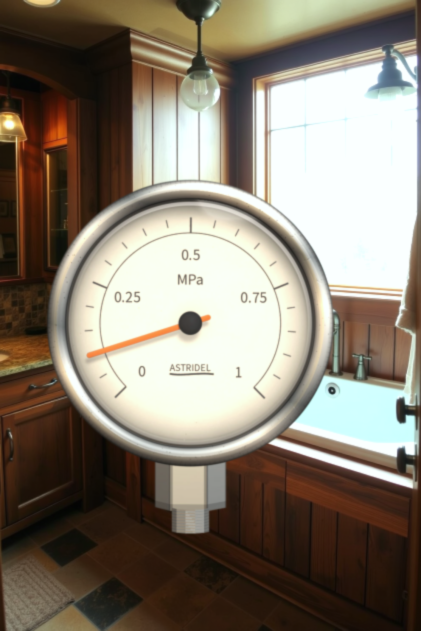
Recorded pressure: 0.1
